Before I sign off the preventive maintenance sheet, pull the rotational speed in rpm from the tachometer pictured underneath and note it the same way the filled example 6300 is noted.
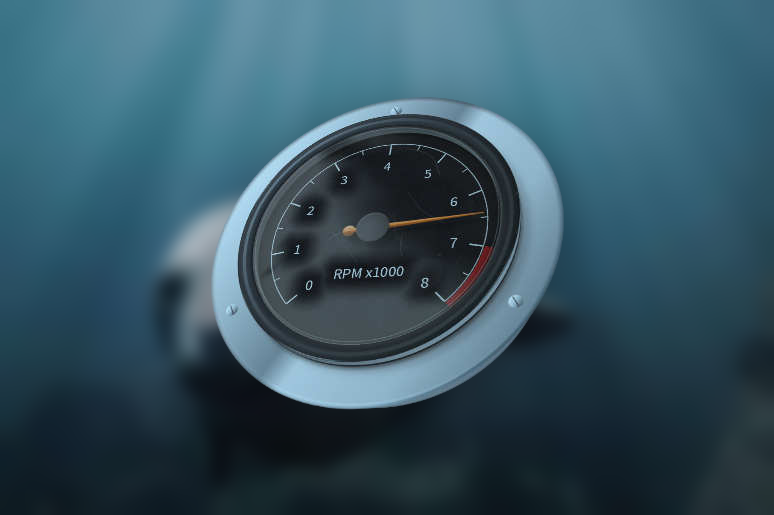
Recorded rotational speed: 6500
